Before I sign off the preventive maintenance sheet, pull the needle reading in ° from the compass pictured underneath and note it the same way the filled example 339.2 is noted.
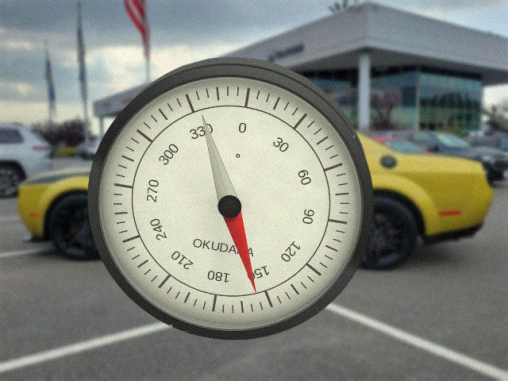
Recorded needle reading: 155
